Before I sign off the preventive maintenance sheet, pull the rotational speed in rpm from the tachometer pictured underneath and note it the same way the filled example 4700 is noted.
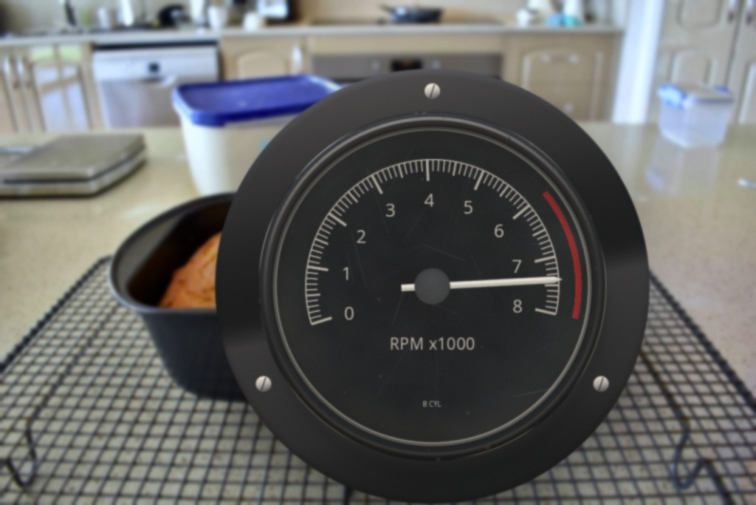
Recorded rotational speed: 7400
